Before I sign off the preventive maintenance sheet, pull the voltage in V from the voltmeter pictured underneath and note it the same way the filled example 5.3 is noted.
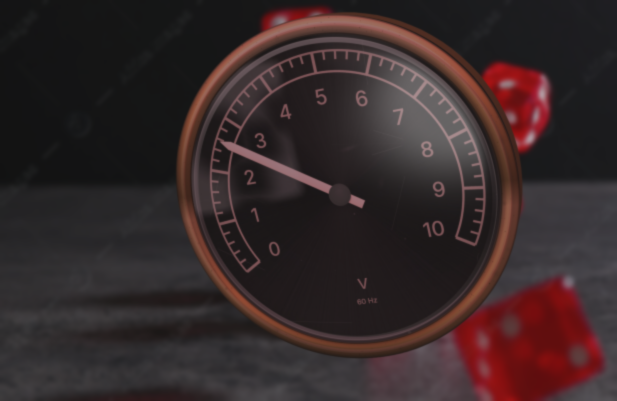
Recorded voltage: 2.6
